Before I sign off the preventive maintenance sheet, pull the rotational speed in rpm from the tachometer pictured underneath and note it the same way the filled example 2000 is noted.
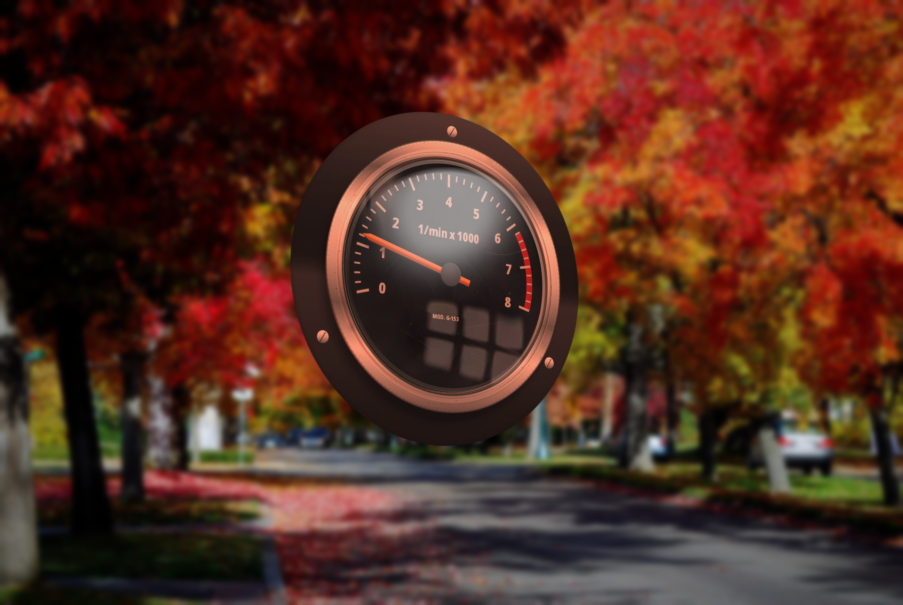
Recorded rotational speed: 1200
